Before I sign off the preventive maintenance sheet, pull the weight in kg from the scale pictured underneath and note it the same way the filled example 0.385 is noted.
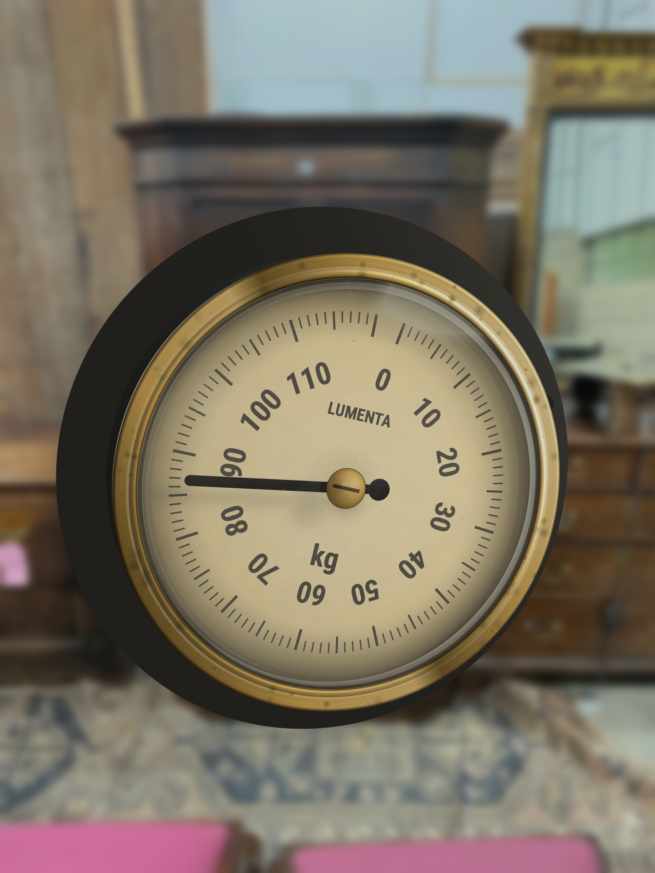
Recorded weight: 87
